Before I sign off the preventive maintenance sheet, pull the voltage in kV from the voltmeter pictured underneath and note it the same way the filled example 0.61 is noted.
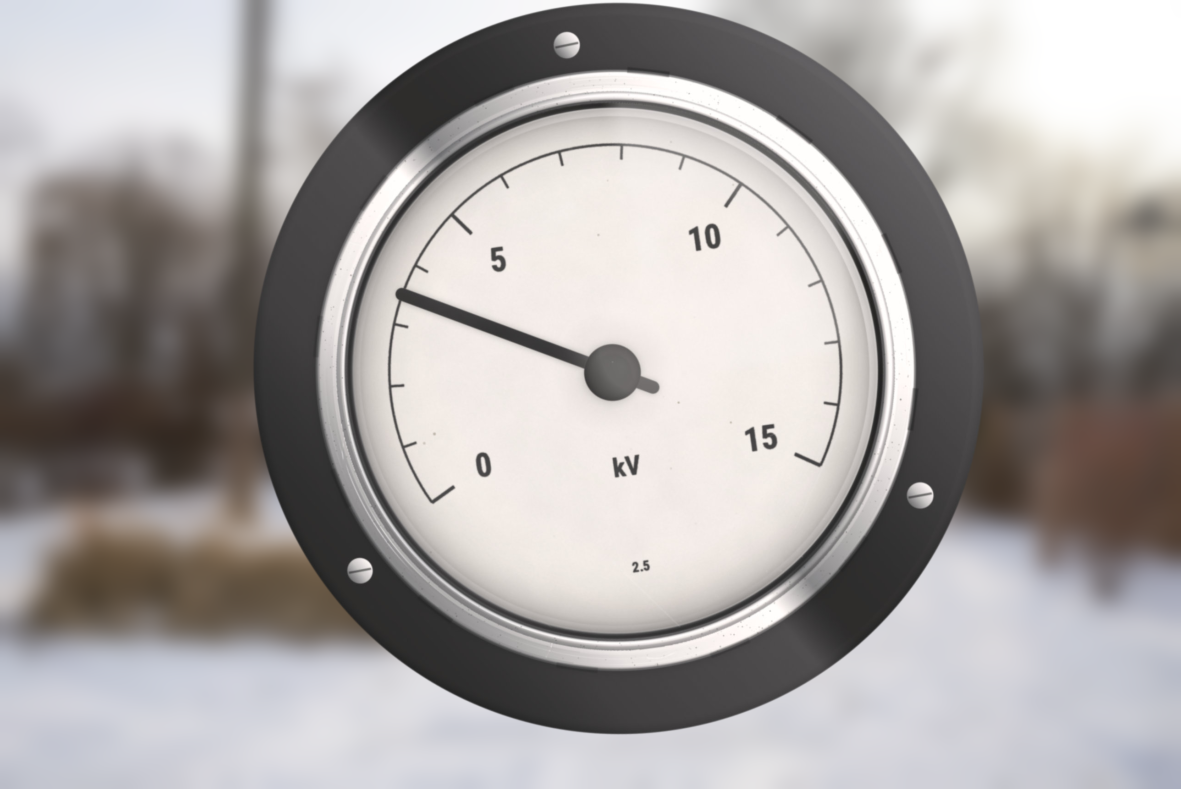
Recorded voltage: 3.5
